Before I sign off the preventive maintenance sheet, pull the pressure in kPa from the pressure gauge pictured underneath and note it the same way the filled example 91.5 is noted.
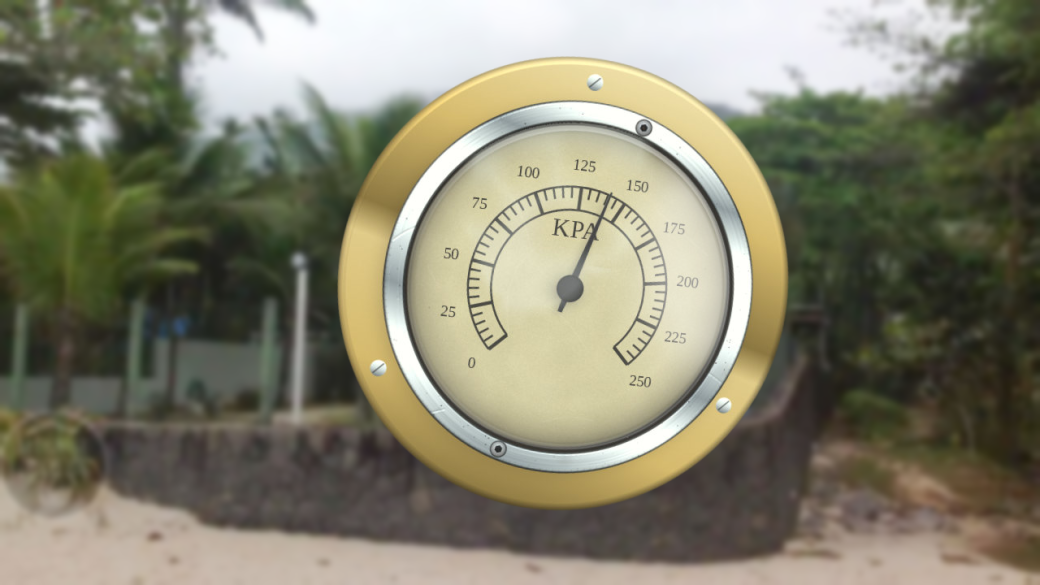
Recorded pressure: 140
